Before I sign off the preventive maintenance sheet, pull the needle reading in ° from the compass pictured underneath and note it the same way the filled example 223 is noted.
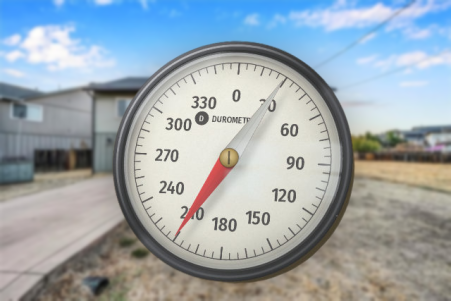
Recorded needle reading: 210
